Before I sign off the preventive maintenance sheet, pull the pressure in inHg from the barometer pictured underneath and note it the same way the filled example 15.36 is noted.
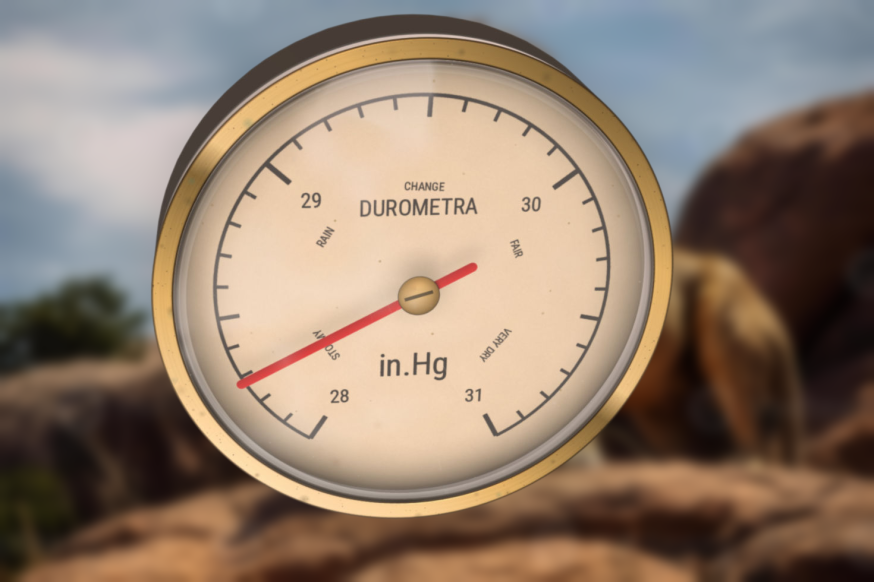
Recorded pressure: 28.3
